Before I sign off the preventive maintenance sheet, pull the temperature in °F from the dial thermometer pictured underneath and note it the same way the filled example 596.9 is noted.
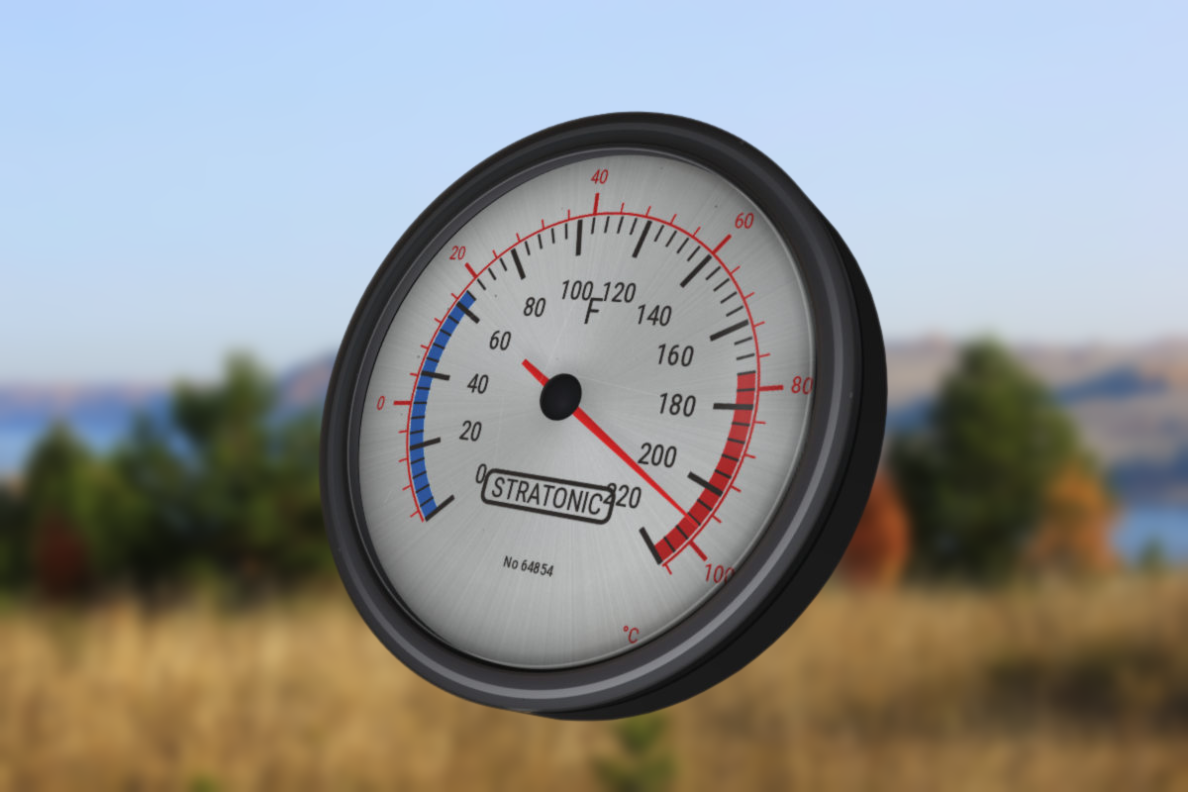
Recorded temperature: 208
